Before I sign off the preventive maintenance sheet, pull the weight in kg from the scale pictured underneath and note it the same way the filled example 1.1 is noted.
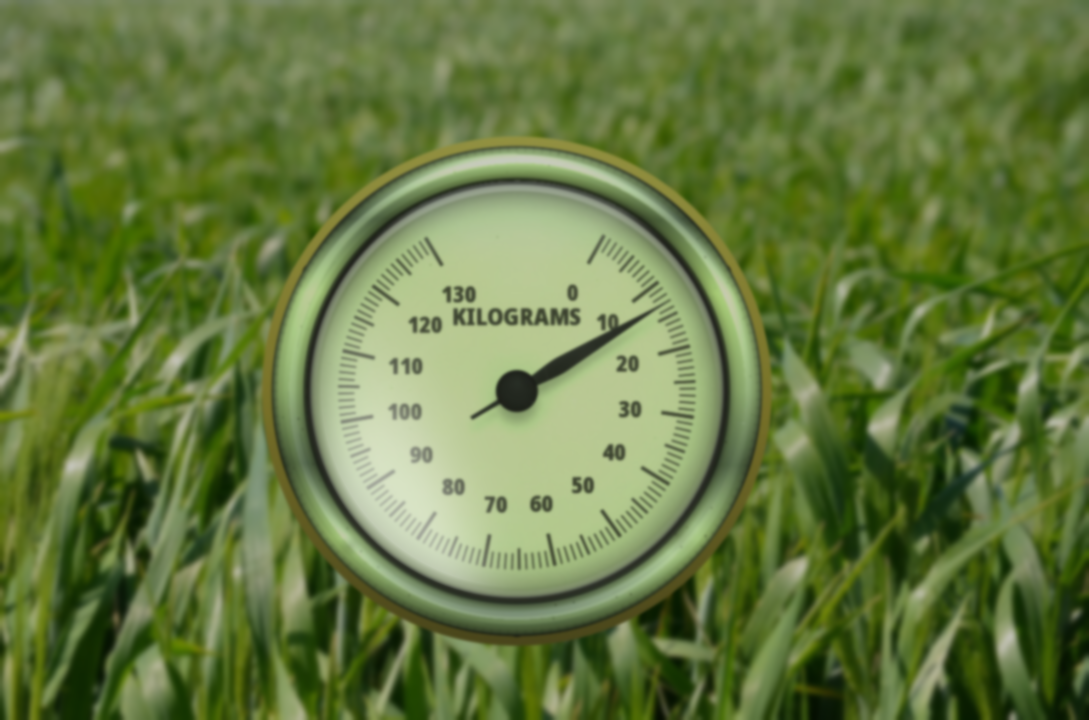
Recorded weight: 13
